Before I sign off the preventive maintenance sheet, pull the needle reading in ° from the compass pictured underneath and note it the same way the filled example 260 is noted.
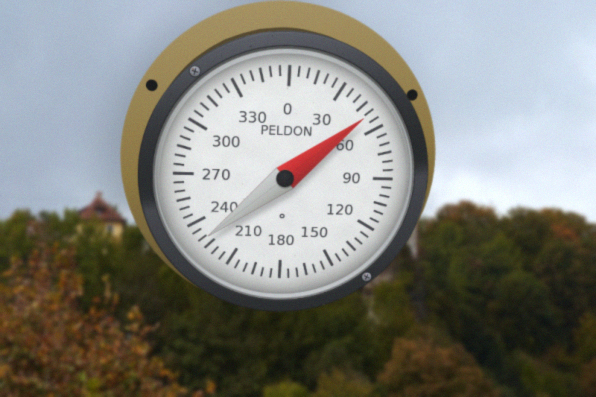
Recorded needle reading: 50
